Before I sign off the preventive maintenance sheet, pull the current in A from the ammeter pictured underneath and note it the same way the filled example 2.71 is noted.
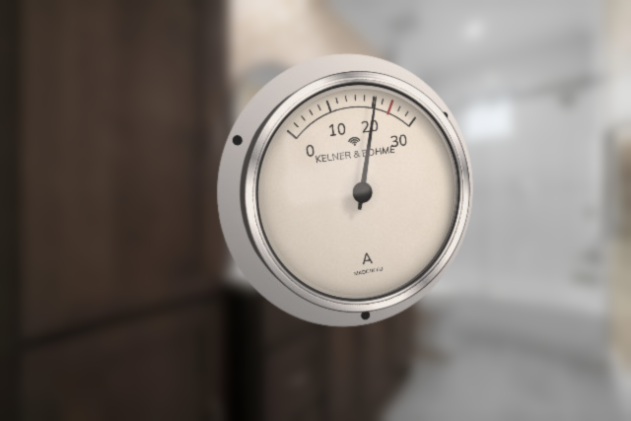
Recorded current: 20
